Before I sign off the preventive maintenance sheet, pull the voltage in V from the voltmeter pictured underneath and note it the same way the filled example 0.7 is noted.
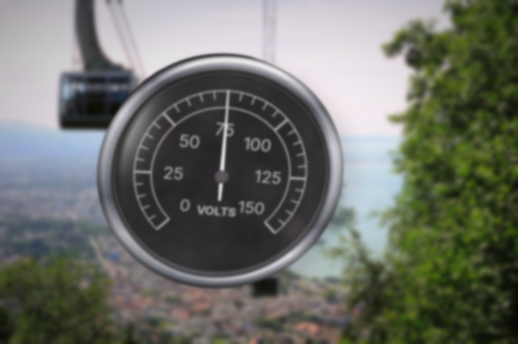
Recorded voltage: 75
